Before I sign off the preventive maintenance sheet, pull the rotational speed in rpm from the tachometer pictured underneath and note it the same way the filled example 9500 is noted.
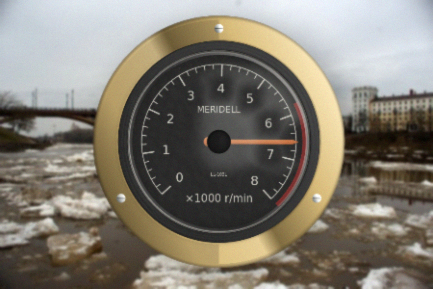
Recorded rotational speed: 6600
